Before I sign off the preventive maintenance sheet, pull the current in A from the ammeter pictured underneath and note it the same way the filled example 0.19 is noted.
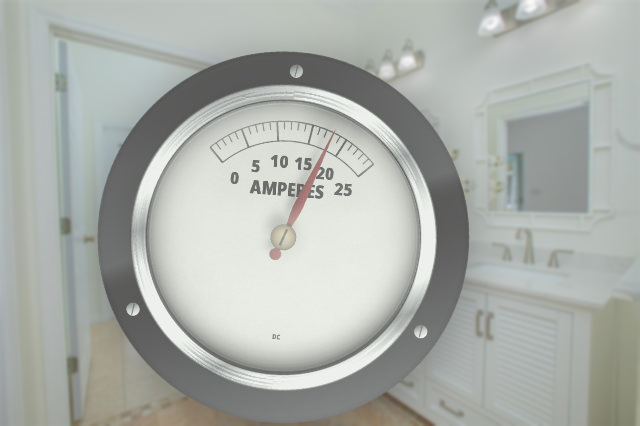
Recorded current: 18
